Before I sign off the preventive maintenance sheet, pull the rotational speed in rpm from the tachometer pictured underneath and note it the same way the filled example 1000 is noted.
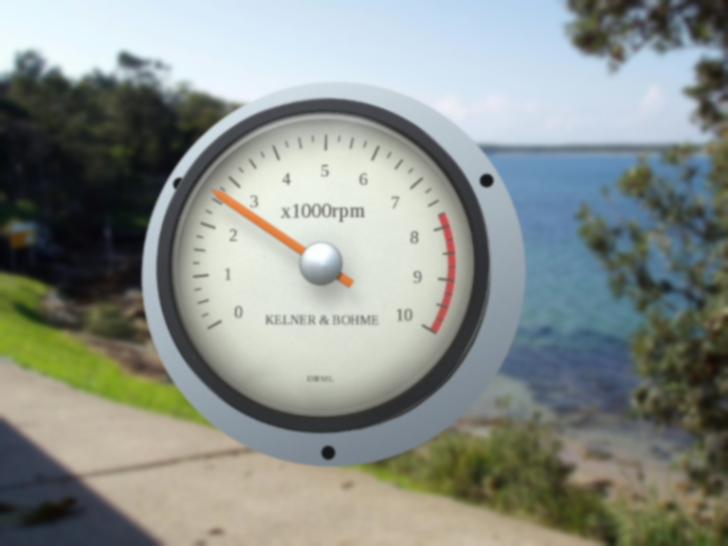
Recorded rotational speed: 2625
